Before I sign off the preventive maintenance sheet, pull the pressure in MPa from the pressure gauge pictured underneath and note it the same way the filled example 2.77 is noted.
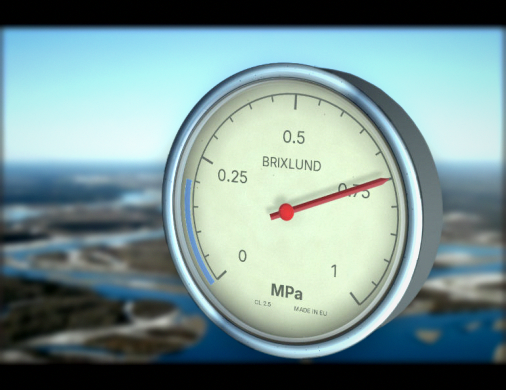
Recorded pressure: 0.75
